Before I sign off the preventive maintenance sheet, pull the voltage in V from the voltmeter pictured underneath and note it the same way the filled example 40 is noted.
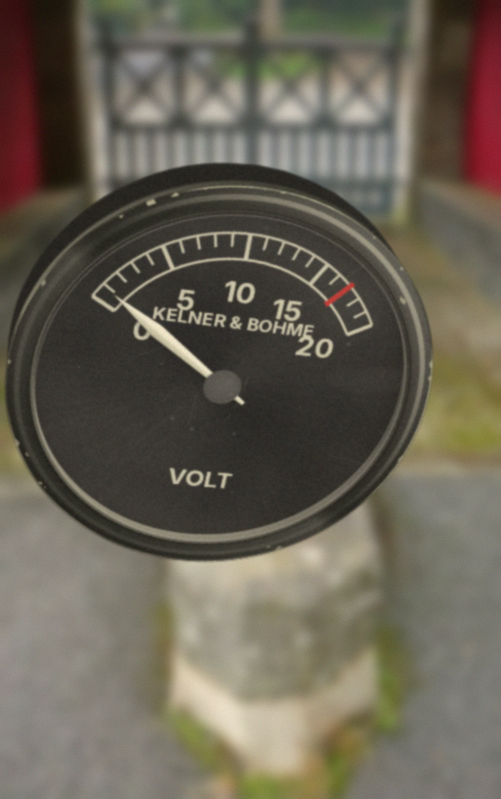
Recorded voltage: 1
